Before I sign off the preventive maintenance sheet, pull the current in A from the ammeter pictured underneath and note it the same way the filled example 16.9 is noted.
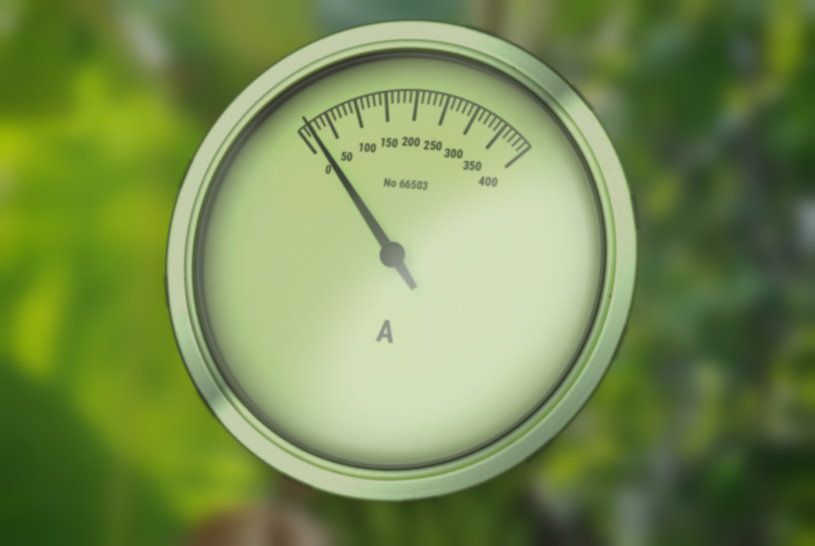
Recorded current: 20
